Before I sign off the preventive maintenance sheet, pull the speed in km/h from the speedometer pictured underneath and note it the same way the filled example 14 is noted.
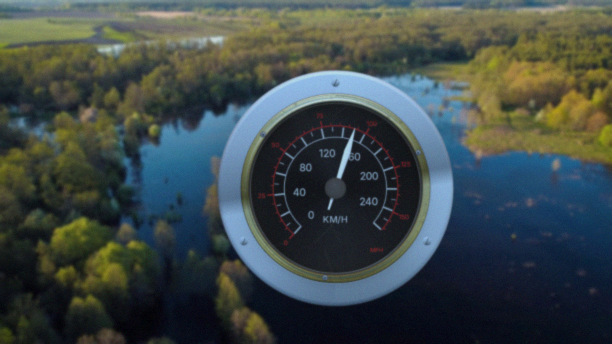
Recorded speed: 150
